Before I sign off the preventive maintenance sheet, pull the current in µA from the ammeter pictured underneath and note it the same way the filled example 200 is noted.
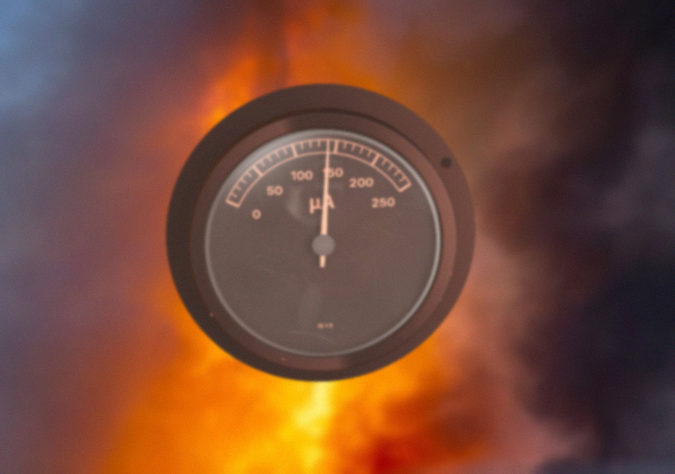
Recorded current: 140
